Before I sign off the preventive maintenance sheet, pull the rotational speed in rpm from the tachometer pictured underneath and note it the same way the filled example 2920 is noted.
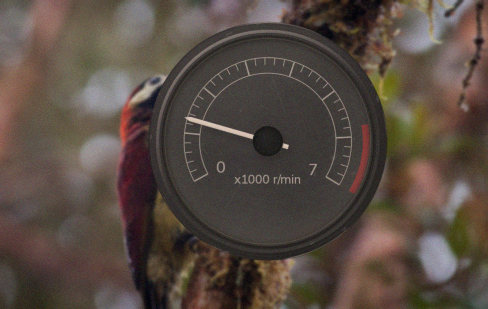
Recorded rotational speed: 1300
